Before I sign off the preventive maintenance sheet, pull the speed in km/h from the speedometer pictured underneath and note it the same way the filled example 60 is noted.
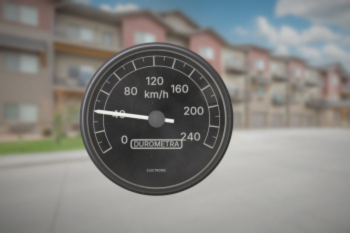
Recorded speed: 40
